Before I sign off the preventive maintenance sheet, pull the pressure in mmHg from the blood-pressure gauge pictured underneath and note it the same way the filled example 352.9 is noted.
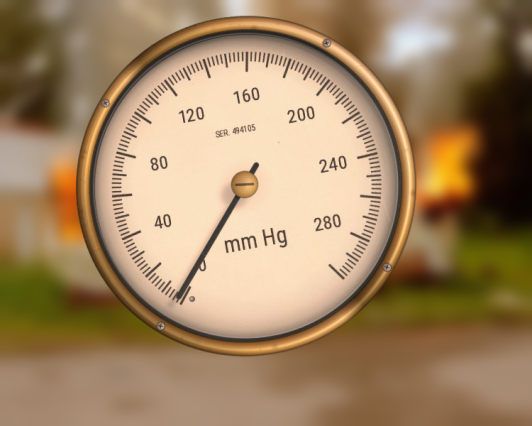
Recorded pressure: 2
